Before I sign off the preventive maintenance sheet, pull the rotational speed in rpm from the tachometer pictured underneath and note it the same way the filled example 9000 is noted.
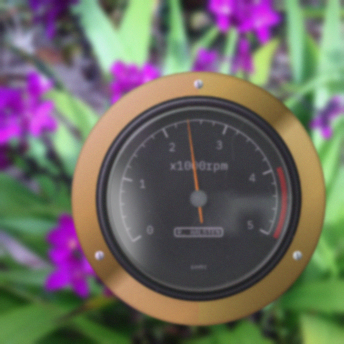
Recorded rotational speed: 2400
